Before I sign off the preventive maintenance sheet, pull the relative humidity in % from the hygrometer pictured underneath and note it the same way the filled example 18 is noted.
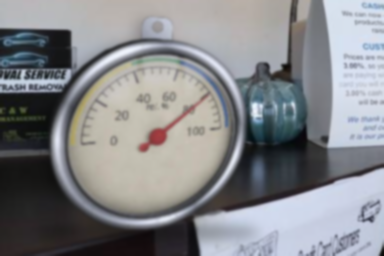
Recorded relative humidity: 80
